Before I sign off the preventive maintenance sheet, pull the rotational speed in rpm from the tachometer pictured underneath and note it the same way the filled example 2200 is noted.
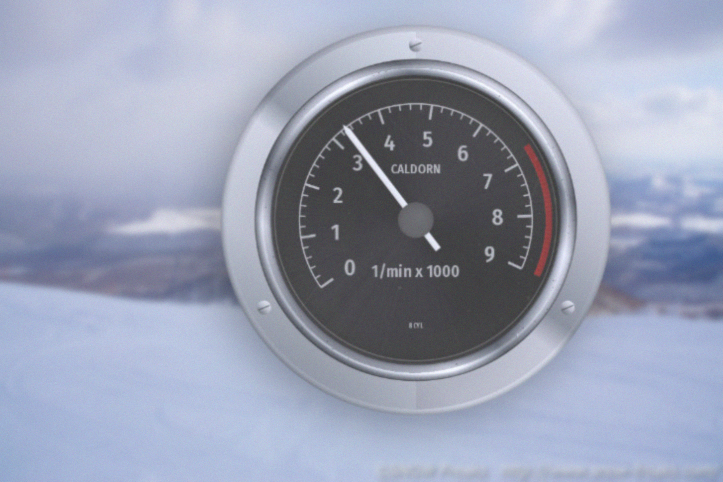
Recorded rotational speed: 3300
